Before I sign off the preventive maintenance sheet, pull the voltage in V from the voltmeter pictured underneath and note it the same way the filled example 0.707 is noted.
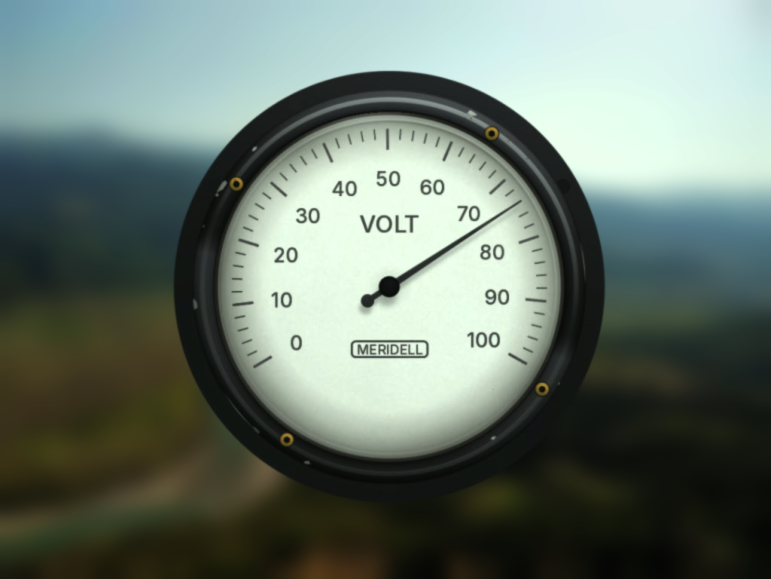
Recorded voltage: 74
